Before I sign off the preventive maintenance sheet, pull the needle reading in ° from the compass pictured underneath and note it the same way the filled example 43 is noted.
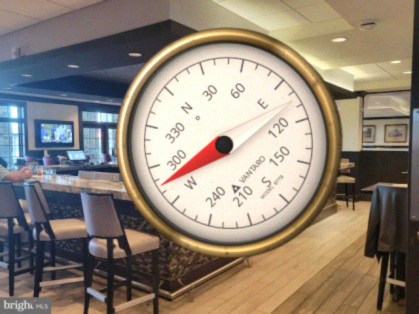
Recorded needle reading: 285
